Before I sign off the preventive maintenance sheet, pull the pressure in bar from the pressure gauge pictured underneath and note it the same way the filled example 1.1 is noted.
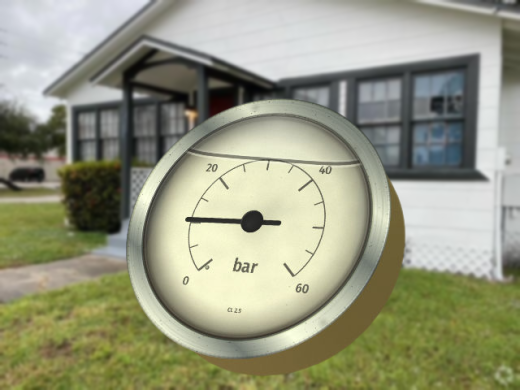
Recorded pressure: 10
